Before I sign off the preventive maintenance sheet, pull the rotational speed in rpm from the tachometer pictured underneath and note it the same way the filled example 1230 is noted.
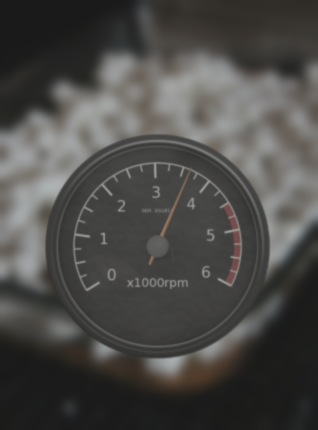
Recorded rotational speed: 3625
